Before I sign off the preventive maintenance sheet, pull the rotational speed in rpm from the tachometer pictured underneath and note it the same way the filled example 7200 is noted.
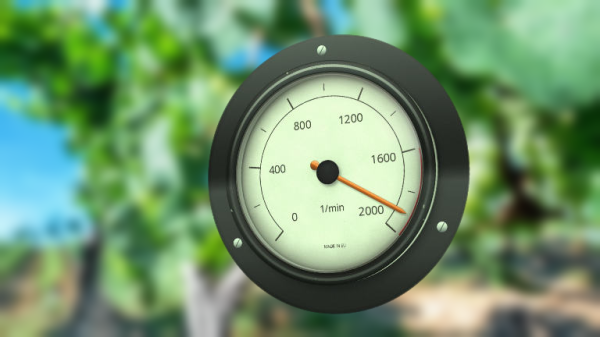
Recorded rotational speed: 1900
